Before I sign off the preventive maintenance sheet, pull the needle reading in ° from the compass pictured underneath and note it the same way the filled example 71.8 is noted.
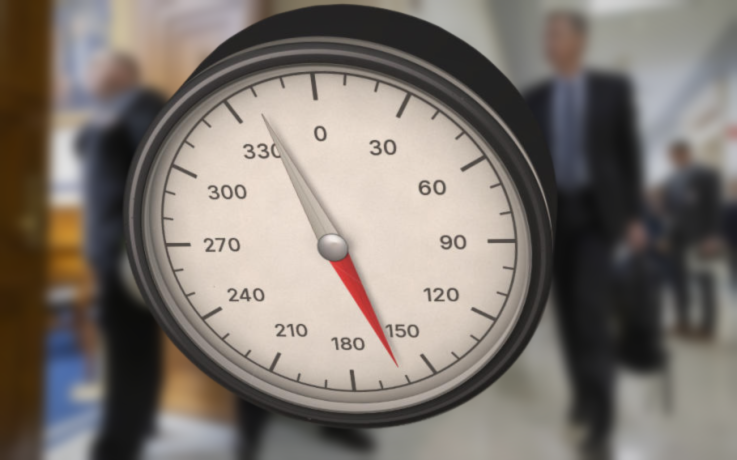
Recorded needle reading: 160
